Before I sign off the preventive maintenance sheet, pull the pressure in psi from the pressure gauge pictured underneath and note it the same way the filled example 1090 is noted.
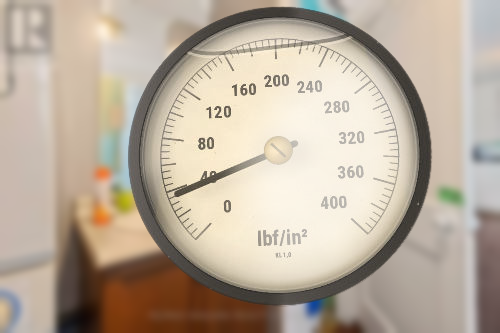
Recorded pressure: 35
